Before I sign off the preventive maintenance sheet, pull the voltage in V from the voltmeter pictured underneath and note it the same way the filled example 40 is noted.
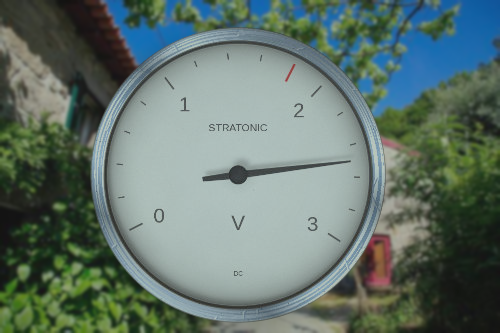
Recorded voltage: 2.5
